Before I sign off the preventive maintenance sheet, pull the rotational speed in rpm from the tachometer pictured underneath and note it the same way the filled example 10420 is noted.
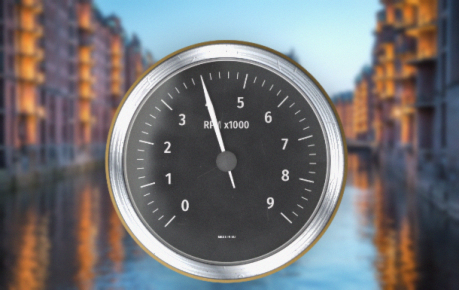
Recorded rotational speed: 4000
